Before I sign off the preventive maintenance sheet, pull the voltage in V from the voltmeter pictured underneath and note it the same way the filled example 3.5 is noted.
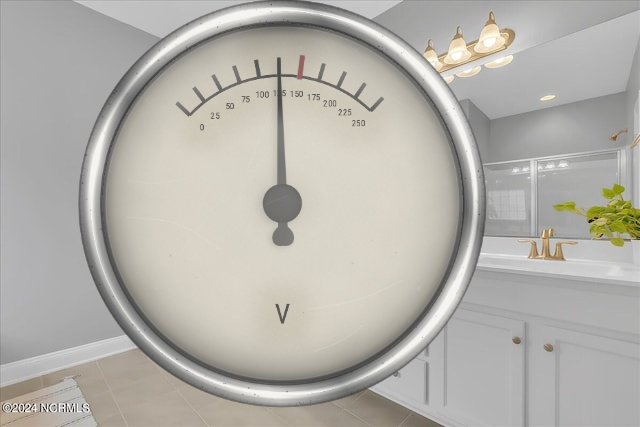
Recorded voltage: 125
